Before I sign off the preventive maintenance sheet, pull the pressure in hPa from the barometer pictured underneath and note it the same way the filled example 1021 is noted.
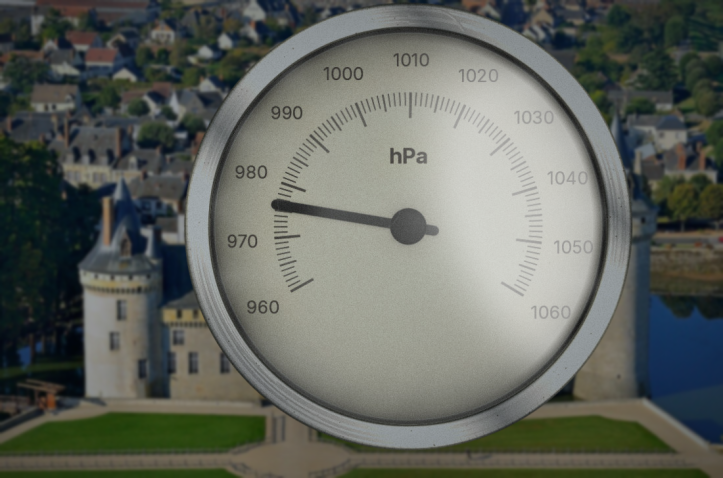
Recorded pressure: 976
